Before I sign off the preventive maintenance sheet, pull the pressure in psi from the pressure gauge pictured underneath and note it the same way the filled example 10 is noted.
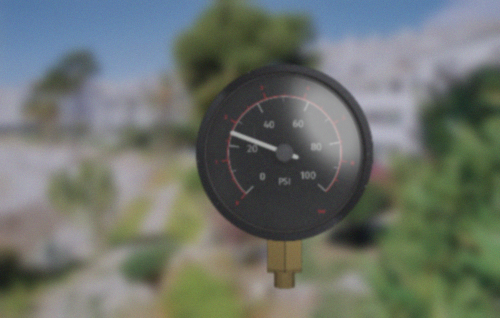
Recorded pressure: 25
